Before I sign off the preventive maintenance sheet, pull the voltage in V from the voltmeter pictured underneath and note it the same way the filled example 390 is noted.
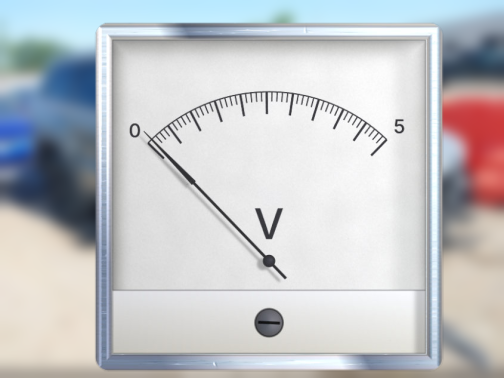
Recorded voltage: 0.1
